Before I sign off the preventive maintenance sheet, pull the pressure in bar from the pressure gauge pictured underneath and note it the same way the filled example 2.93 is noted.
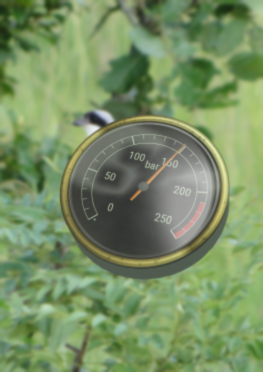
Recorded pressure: 150
